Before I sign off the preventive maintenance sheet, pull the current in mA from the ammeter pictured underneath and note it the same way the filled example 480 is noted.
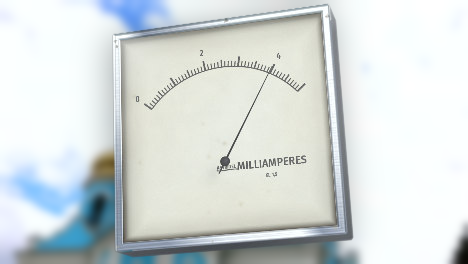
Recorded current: 4
